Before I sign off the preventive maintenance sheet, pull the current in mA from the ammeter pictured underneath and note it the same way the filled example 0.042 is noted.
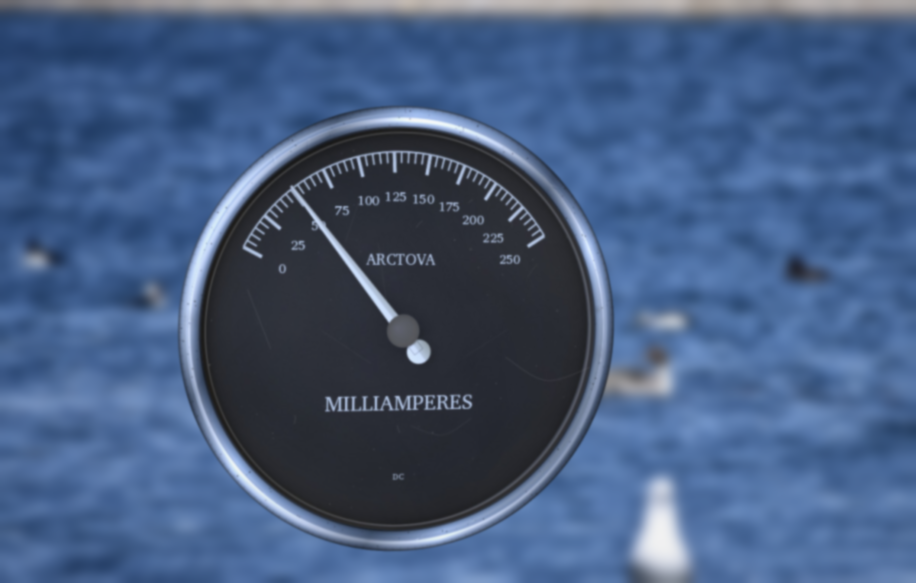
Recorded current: 50
